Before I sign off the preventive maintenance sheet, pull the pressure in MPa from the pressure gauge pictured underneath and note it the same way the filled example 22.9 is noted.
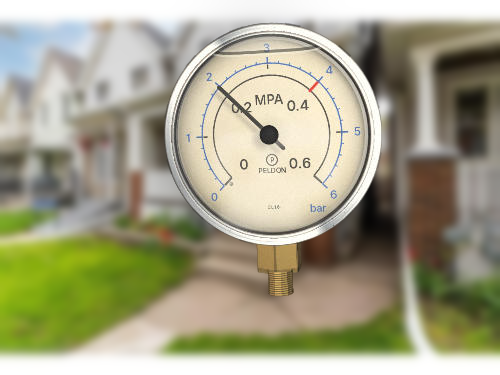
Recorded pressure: 0.2
